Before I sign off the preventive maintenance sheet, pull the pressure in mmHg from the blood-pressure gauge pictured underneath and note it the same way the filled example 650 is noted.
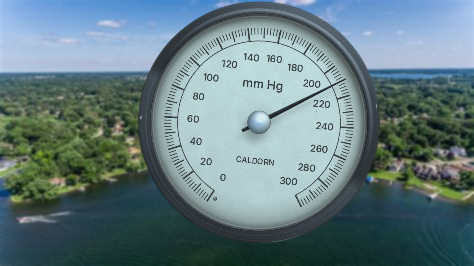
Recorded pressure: 210
